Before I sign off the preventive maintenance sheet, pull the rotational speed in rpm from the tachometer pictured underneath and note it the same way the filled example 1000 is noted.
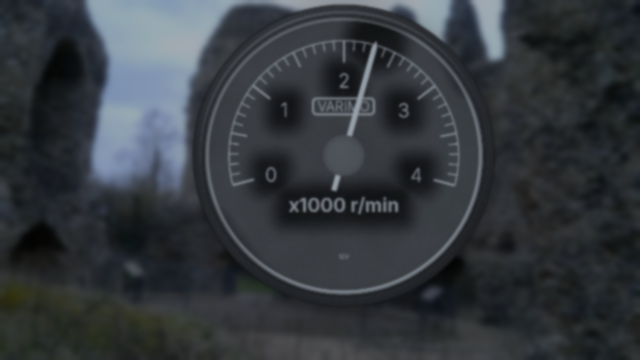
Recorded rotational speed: 2300
